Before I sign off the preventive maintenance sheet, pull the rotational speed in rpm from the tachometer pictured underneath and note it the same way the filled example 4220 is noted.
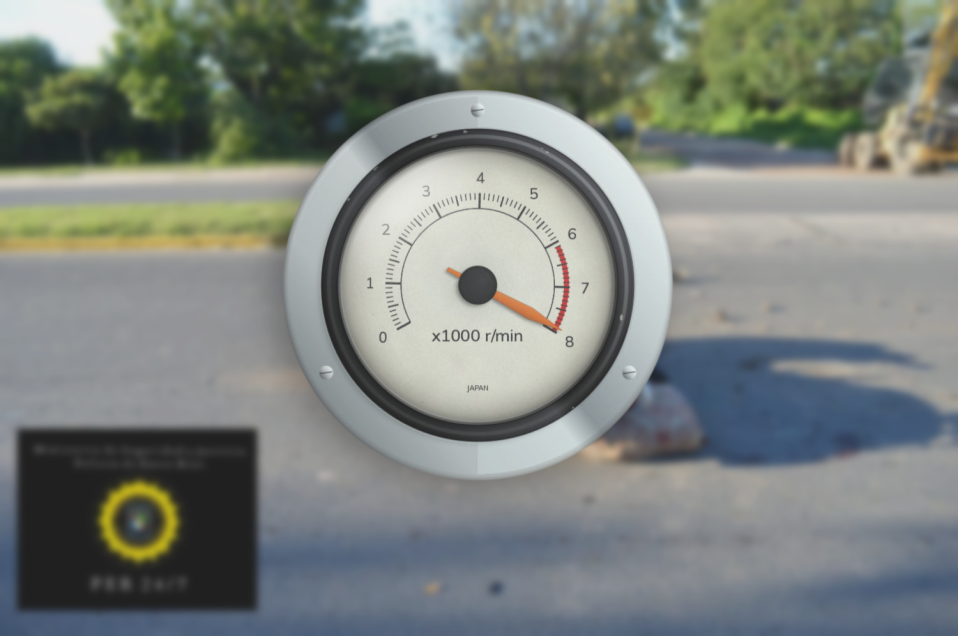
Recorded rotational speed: 7900
